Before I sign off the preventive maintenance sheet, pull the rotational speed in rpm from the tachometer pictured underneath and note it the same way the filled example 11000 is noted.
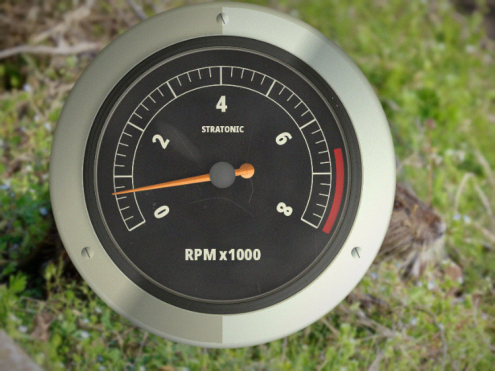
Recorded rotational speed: 700
